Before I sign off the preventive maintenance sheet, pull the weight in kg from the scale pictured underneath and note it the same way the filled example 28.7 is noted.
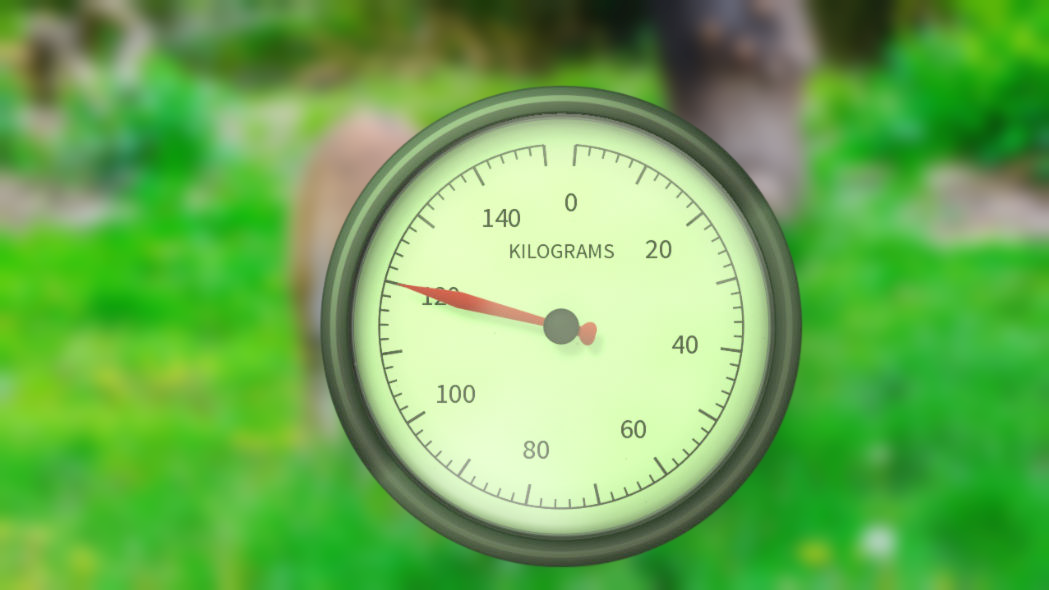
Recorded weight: 120
